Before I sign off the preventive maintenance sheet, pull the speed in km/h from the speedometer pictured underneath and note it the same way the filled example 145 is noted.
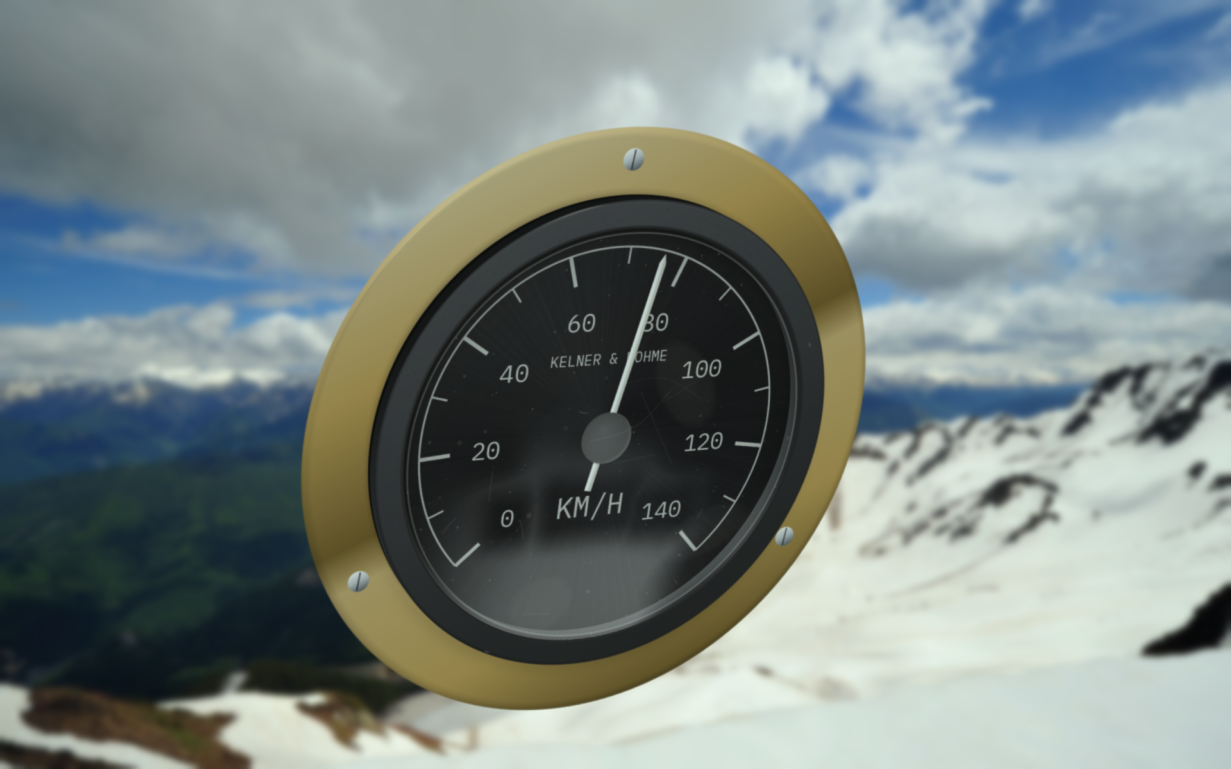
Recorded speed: 75
